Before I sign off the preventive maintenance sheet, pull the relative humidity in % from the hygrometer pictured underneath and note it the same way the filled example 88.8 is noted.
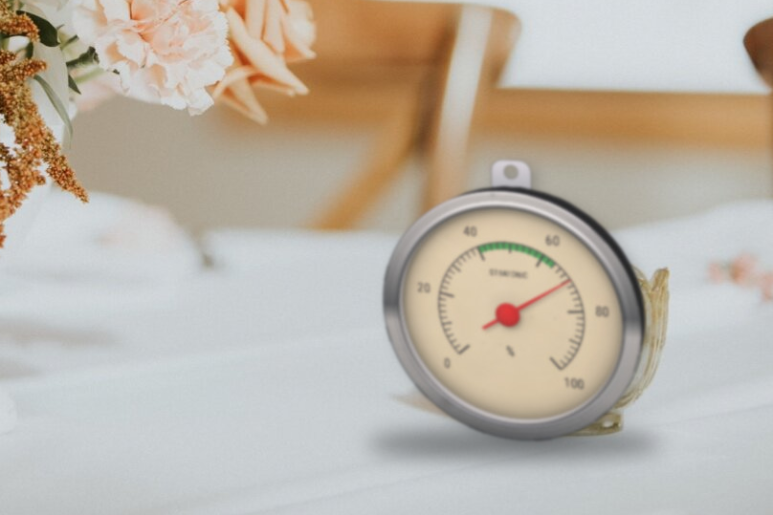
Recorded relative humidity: 70
